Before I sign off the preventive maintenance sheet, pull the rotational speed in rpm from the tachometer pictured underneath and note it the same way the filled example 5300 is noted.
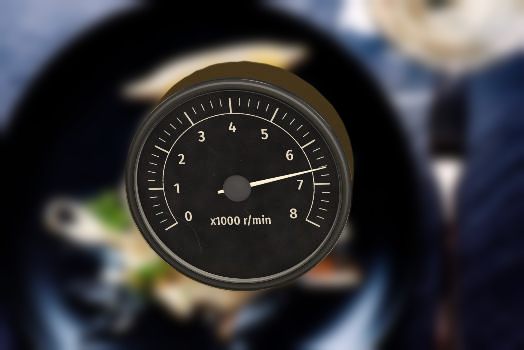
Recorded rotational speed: 6600
